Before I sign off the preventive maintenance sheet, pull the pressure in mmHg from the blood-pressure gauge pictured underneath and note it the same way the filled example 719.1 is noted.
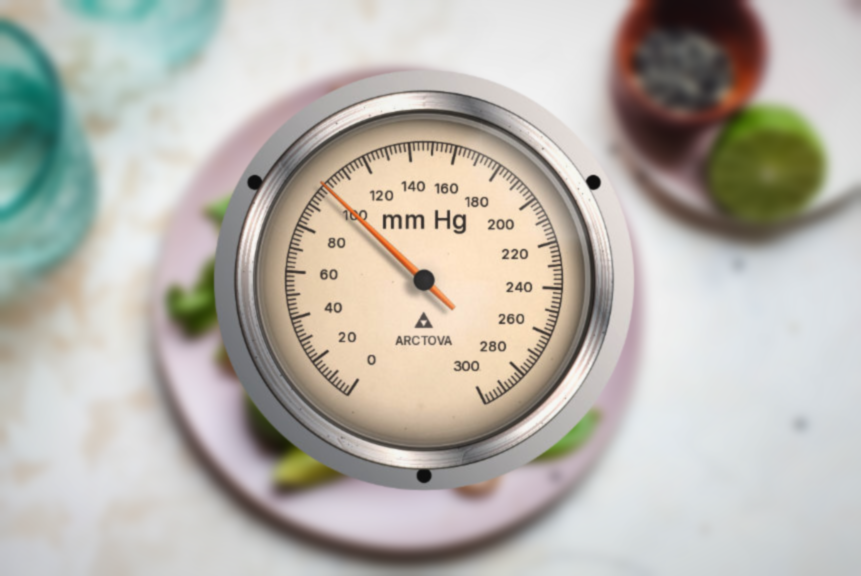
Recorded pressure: 100
